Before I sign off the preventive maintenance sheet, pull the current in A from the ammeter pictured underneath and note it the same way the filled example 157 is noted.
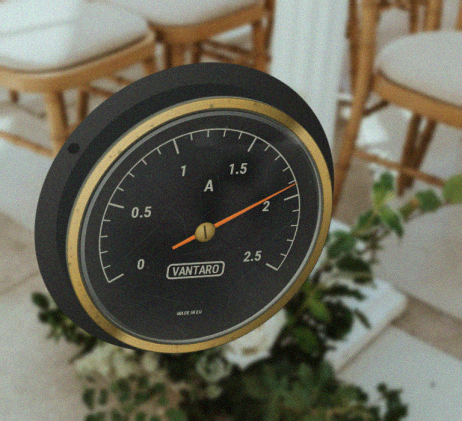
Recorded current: 1.9
